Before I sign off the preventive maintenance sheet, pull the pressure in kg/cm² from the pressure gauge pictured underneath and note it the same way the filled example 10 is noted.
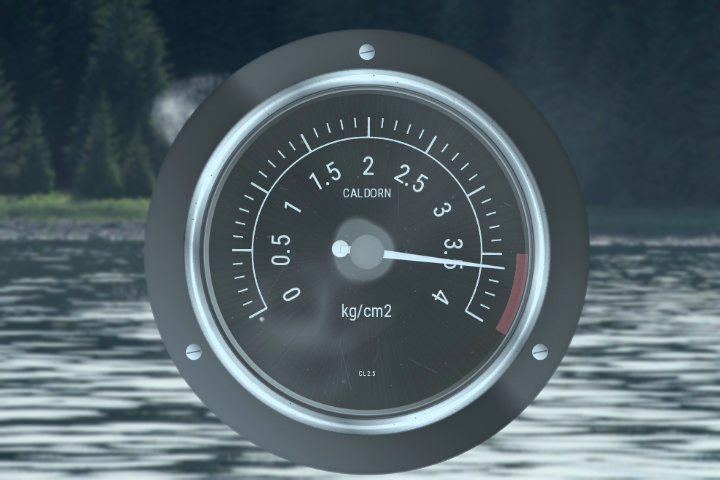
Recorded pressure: 3.6
